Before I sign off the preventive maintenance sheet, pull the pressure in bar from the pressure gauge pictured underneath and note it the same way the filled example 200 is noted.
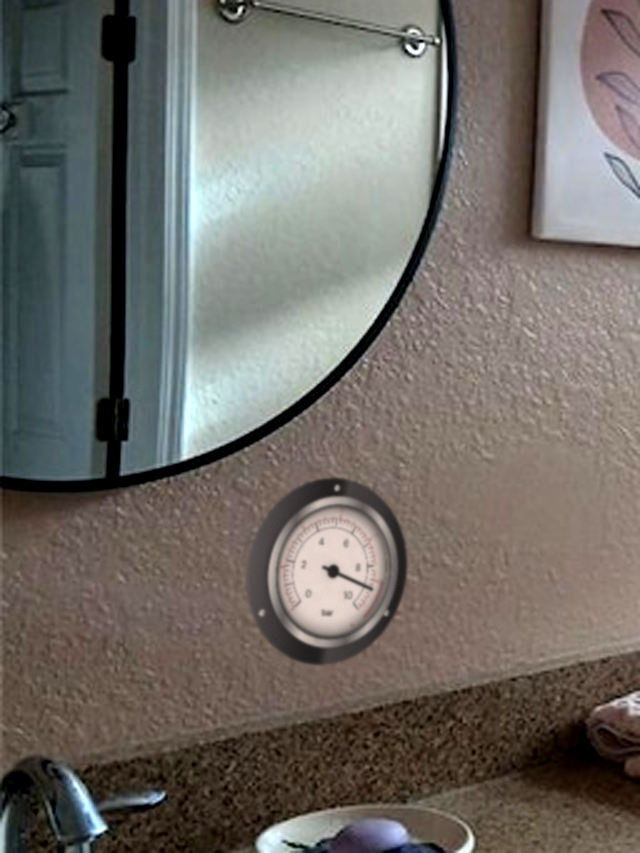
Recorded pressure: 9
